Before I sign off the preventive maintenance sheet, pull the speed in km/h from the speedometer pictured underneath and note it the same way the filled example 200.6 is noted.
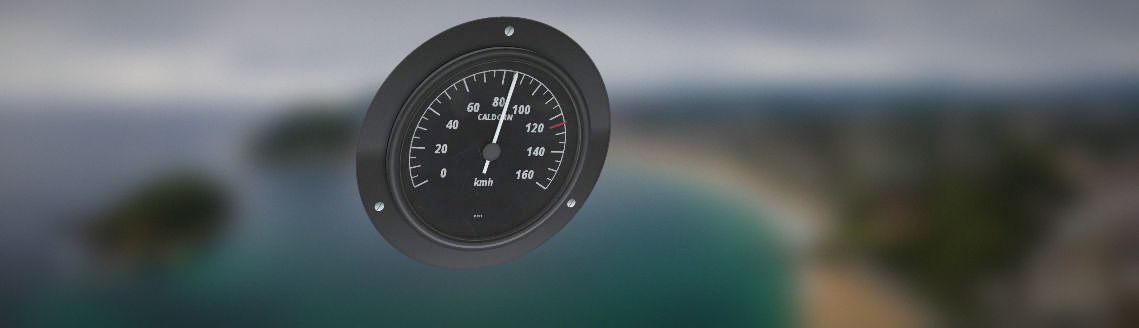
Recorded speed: 85
